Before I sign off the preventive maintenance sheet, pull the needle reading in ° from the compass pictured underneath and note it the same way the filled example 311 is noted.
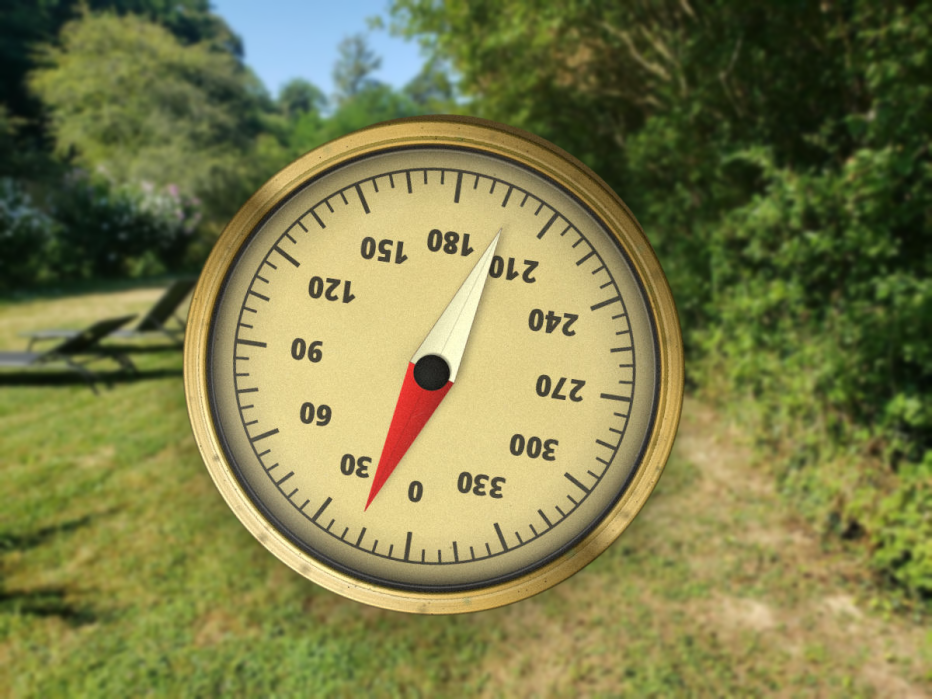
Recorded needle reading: 17.5
